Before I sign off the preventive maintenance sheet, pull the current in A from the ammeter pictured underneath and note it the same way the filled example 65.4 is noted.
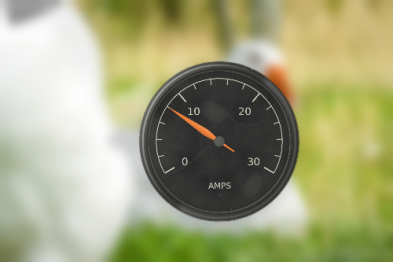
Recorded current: 8
